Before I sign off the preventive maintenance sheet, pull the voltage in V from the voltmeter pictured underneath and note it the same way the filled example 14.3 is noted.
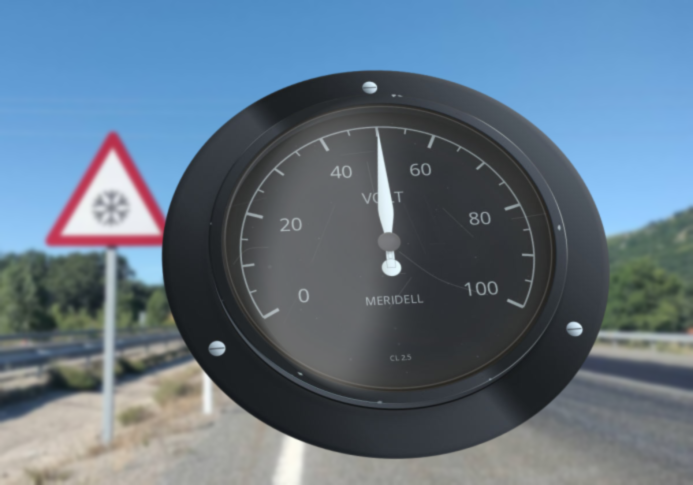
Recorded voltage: 50
